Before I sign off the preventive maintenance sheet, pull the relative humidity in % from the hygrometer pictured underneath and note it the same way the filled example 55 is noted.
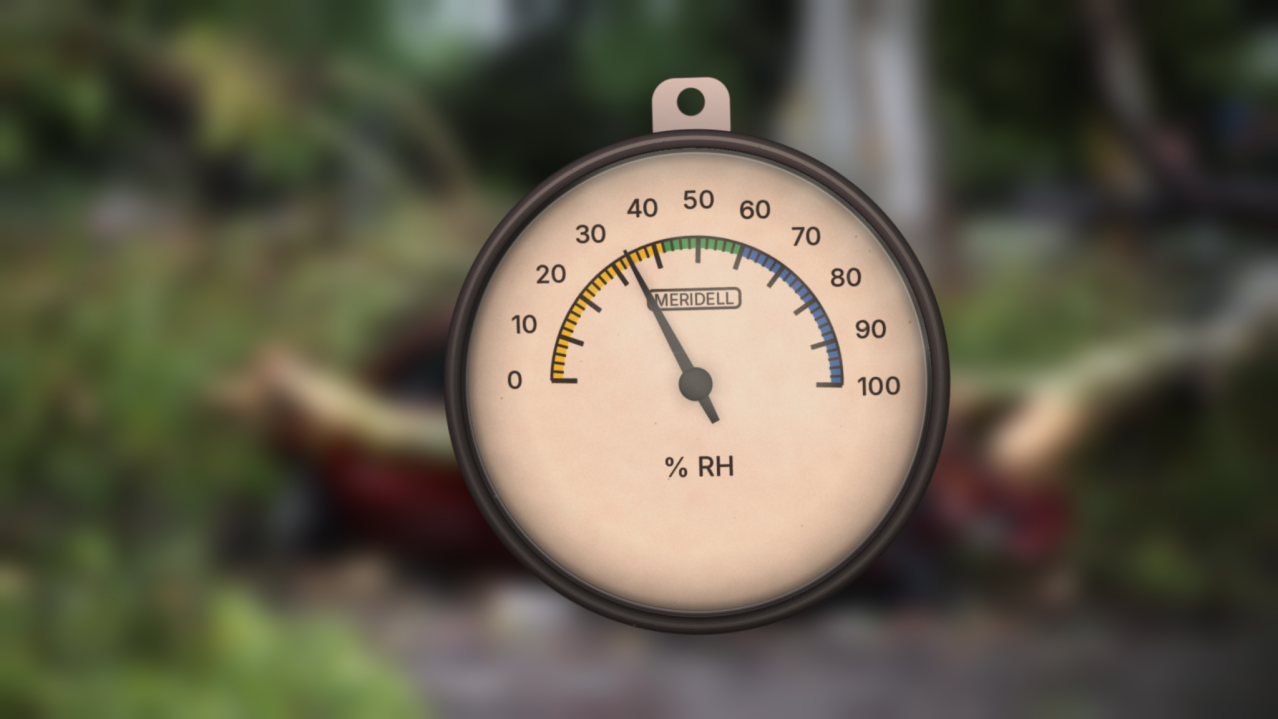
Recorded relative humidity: 34
